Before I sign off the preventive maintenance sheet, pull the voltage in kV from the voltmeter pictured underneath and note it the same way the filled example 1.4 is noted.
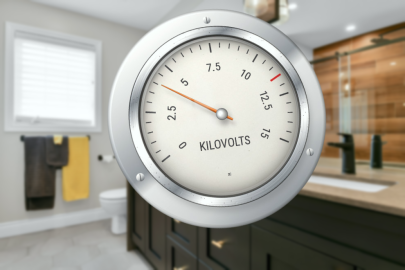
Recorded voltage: 4
